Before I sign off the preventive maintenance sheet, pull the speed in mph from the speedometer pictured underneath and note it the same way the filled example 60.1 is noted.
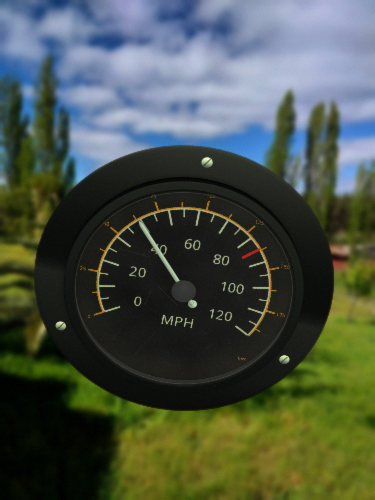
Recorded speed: 40
